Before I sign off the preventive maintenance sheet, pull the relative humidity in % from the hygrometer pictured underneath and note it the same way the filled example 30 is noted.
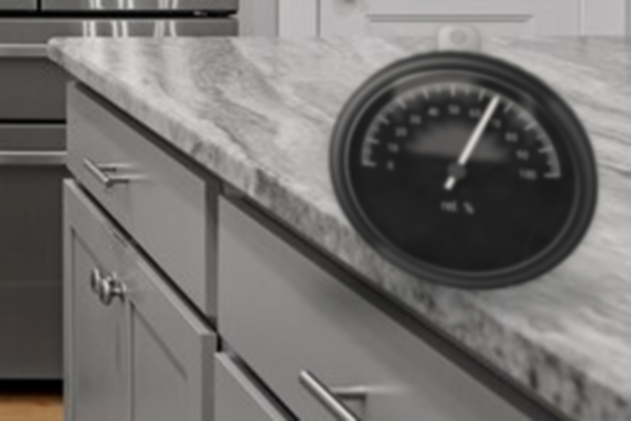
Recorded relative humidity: 65
